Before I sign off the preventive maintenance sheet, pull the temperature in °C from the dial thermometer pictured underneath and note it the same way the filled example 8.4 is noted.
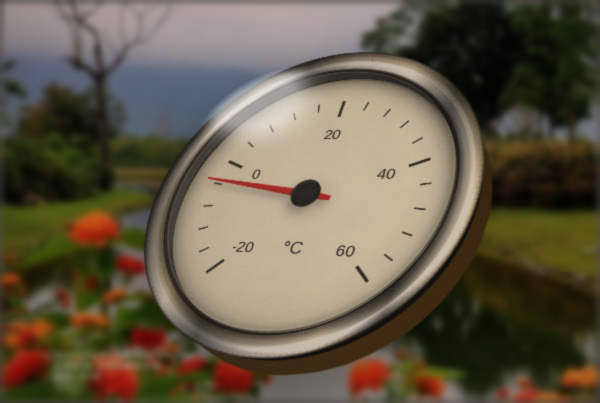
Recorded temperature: -4
